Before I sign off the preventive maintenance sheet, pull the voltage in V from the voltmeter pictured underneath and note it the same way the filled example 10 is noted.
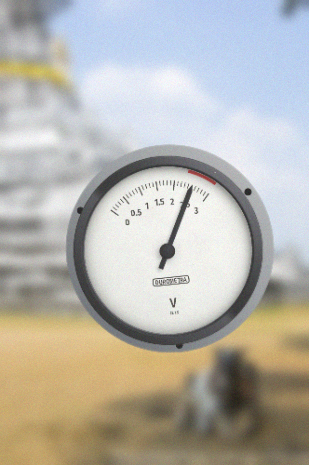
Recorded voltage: 2.5
